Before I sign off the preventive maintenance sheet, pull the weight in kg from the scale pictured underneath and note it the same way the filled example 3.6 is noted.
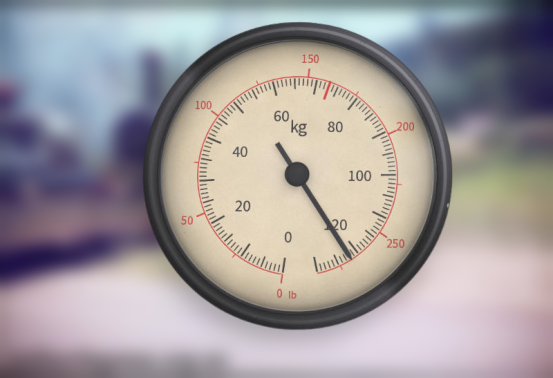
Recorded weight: 122
